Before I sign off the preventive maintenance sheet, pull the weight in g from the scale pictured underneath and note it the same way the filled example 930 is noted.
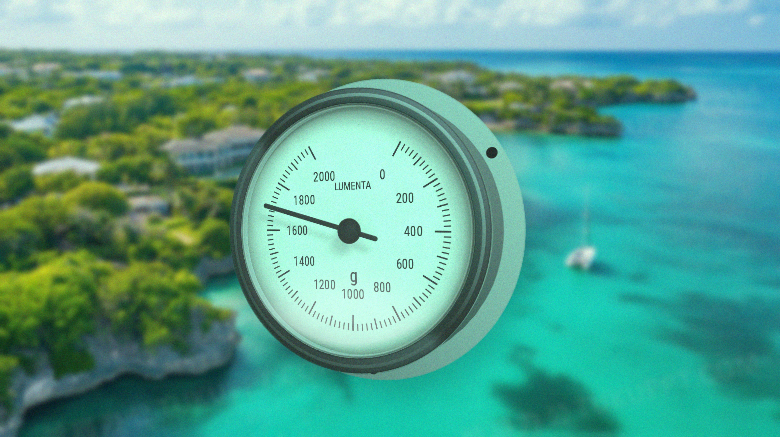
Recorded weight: 1700
